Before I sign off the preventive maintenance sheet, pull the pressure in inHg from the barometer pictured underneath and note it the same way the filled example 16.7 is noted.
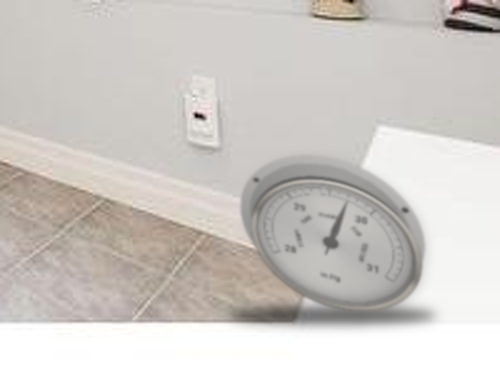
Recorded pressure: 29.7
